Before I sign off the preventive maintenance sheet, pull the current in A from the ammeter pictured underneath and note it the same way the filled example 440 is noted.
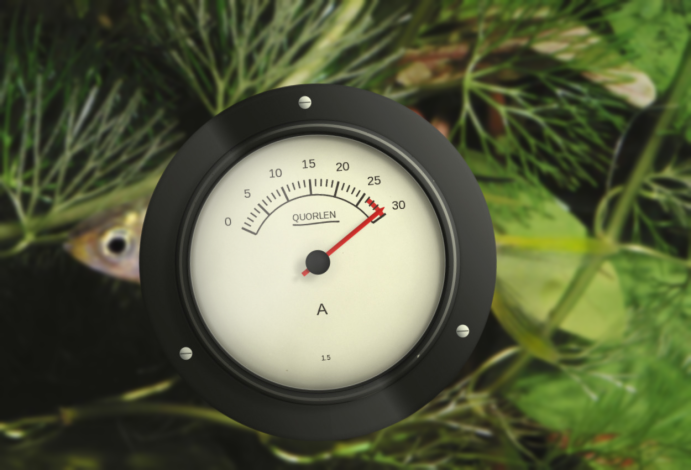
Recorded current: 29
